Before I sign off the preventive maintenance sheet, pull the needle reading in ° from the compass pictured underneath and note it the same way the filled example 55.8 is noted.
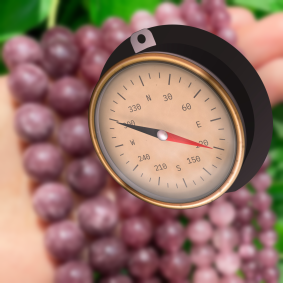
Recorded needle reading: 120
